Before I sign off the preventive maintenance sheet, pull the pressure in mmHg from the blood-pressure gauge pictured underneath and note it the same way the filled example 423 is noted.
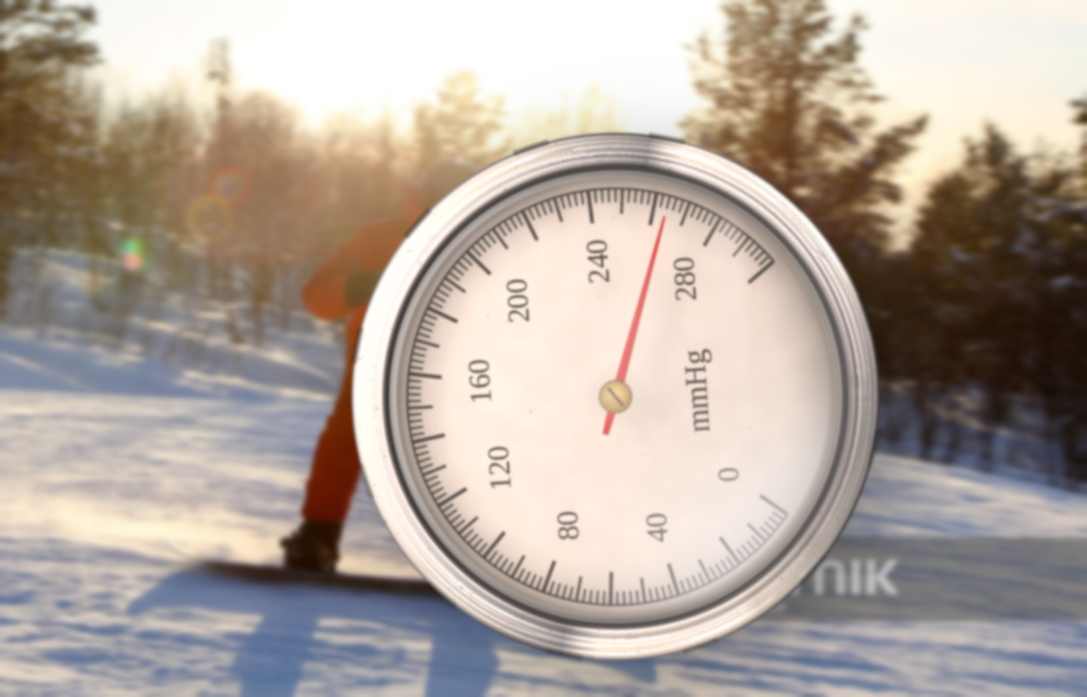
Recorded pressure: 264
